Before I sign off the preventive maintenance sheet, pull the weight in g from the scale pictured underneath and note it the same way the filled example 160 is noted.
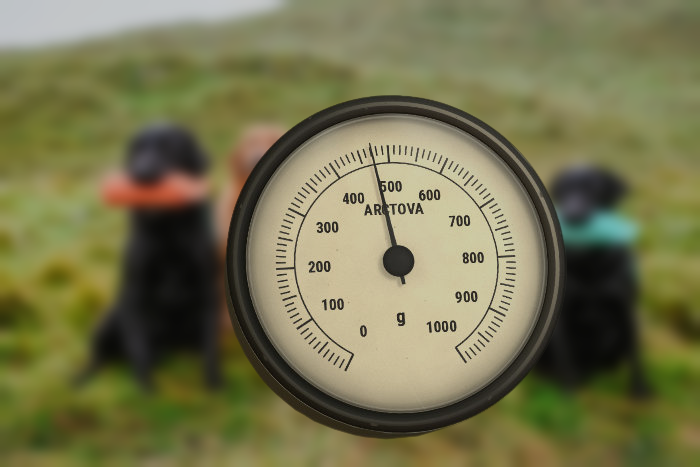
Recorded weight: 470
